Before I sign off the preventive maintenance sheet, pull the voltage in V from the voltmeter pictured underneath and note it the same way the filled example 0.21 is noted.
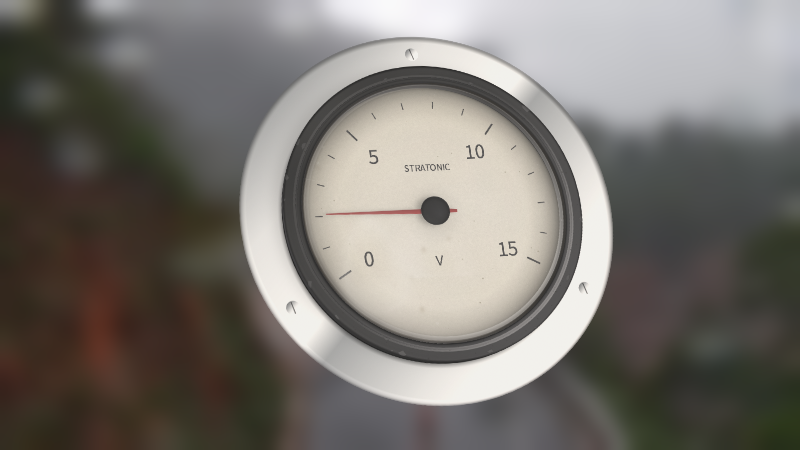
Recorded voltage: 2
